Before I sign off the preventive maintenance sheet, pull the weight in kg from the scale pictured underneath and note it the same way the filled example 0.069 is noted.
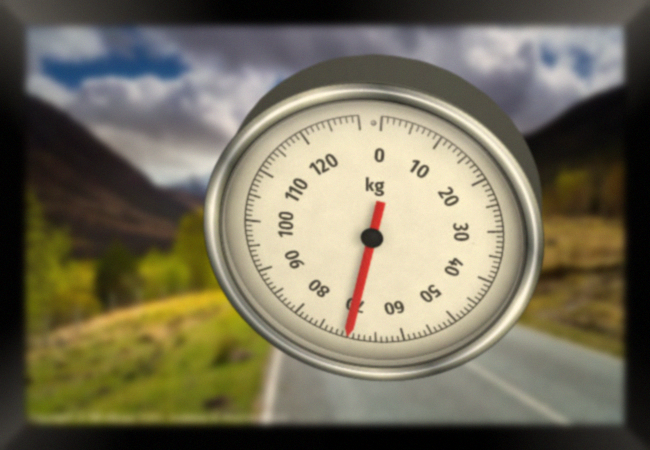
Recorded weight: 70
